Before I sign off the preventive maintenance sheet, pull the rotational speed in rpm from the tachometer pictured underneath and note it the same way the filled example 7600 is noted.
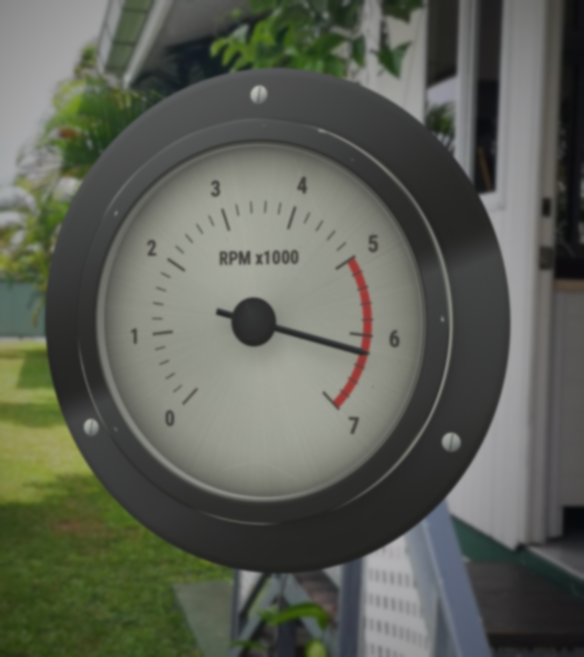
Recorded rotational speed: 6200
